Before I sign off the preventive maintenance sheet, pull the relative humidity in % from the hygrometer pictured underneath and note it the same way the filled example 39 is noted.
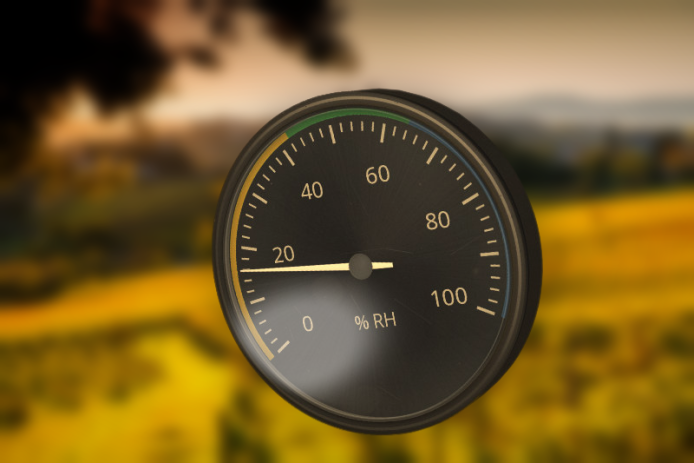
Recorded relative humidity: 16
